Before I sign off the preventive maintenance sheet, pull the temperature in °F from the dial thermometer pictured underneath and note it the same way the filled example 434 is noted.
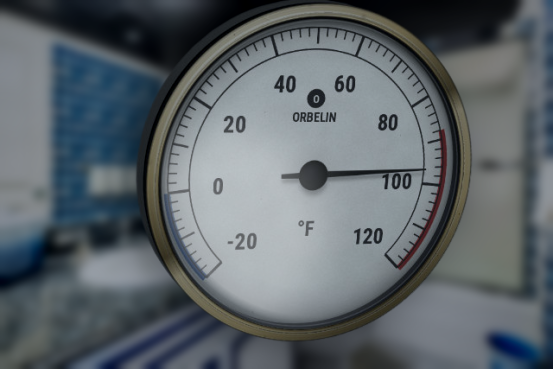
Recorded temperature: 96
